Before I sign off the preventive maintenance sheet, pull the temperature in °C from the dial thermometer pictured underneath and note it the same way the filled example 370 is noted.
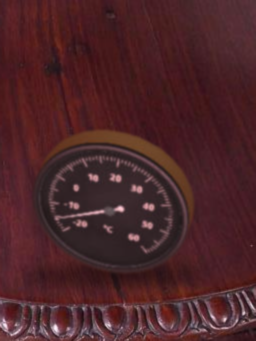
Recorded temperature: -15
